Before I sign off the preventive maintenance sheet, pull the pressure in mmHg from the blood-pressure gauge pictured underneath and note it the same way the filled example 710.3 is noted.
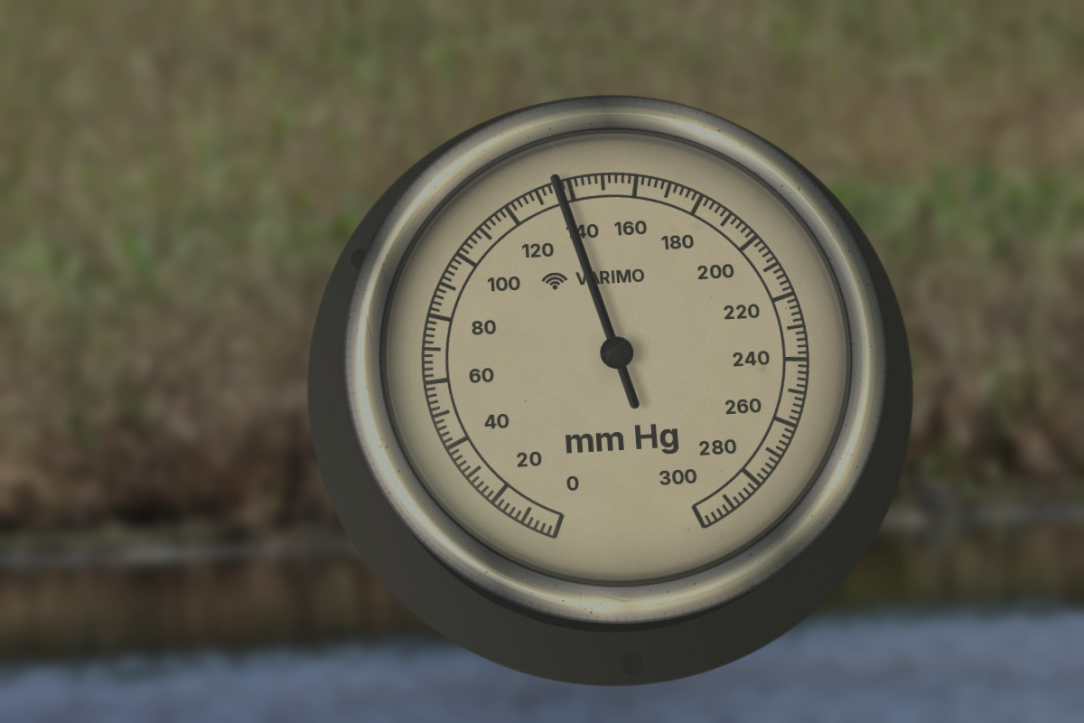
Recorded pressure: 136
